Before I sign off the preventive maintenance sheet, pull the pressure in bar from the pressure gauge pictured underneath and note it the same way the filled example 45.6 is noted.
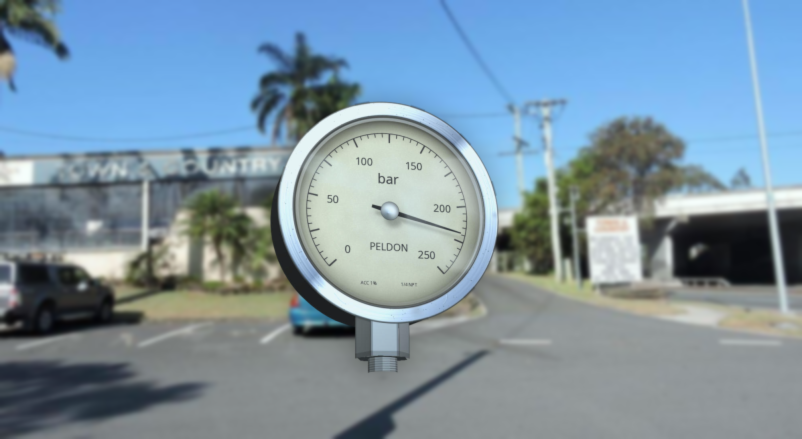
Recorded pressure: 220
